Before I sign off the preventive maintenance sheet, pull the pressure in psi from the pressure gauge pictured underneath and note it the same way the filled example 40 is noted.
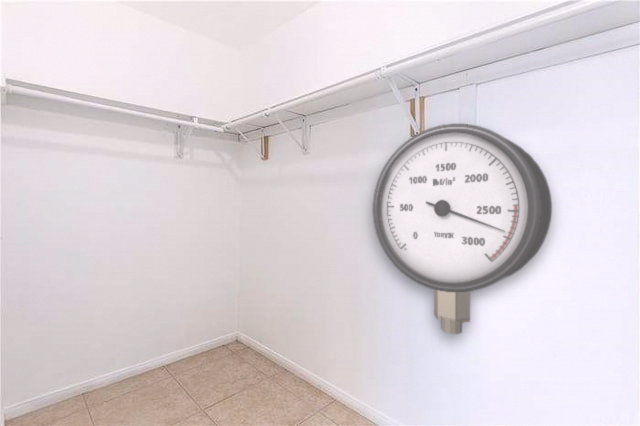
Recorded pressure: 2700
